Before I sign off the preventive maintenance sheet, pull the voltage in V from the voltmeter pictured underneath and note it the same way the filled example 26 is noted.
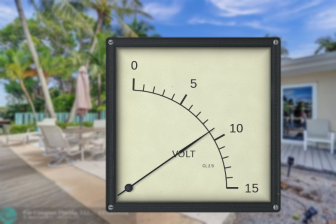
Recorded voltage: 9
